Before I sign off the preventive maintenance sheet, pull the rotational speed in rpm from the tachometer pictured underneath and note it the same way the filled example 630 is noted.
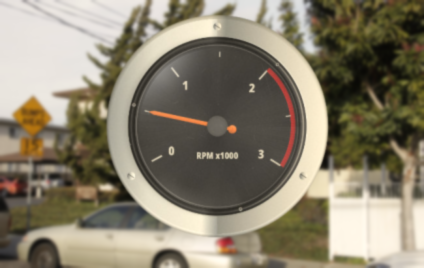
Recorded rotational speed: 500
